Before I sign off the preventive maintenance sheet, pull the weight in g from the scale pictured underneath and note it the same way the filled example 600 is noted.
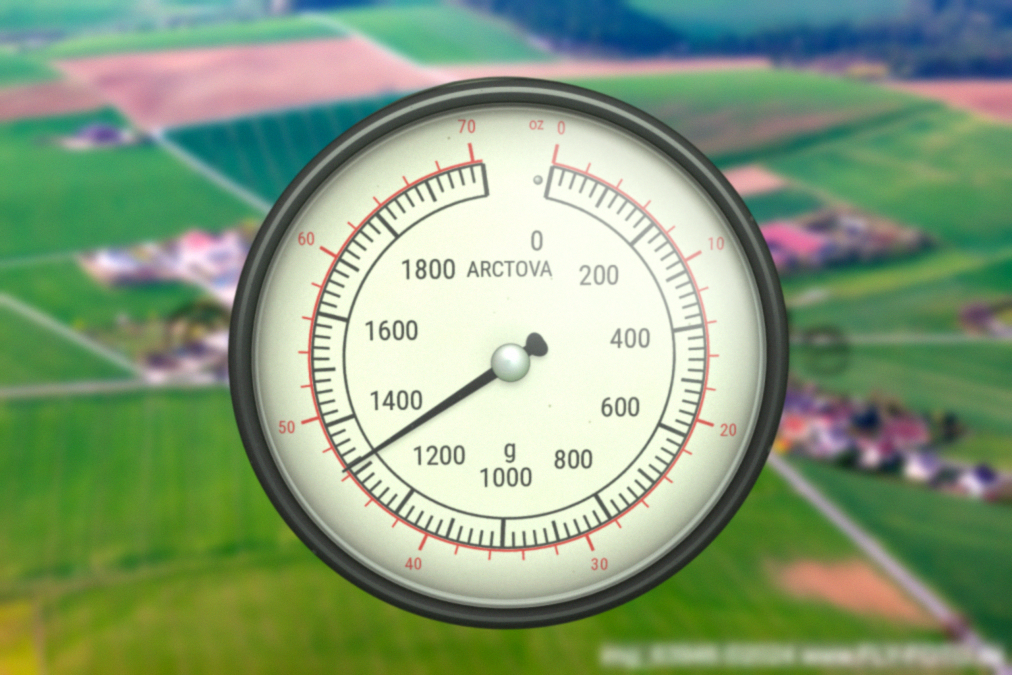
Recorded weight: 1320
